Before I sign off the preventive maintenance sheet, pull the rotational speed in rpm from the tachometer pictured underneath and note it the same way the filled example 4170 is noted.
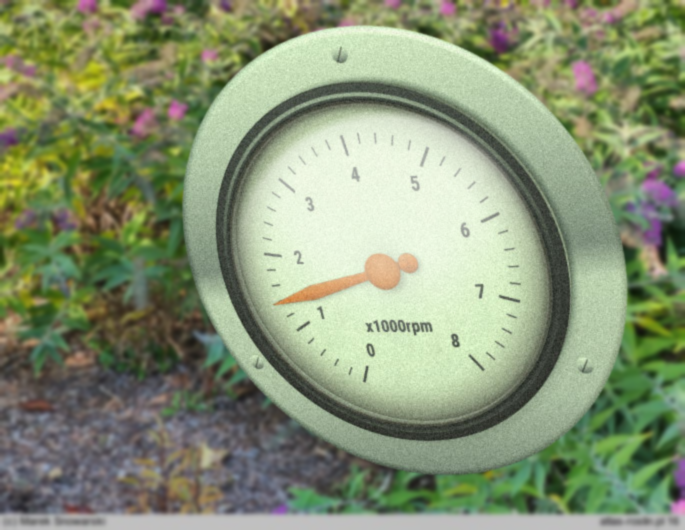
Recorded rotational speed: 1400
